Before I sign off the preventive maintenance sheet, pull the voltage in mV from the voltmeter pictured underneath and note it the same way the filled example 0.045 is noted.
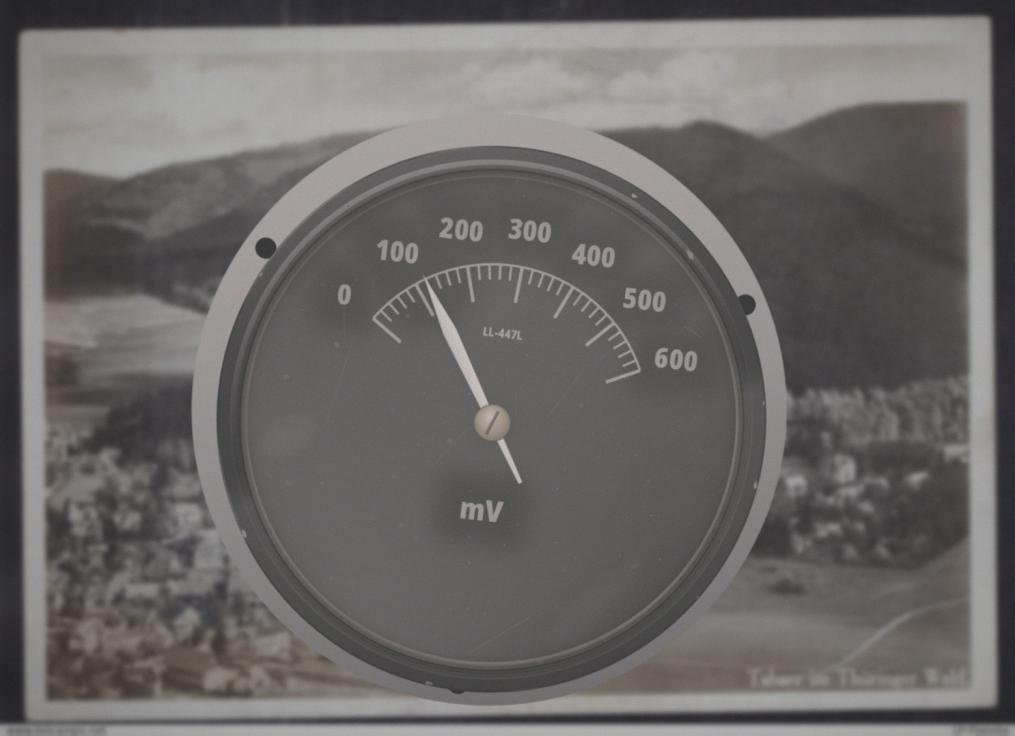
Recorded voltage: 120
